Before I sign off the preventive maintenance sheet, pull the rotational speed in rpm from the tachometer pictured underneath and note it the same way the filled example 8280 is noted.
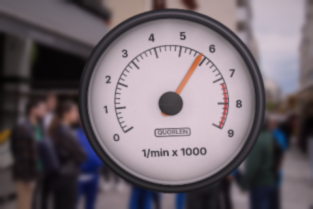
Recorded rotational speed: 5800
